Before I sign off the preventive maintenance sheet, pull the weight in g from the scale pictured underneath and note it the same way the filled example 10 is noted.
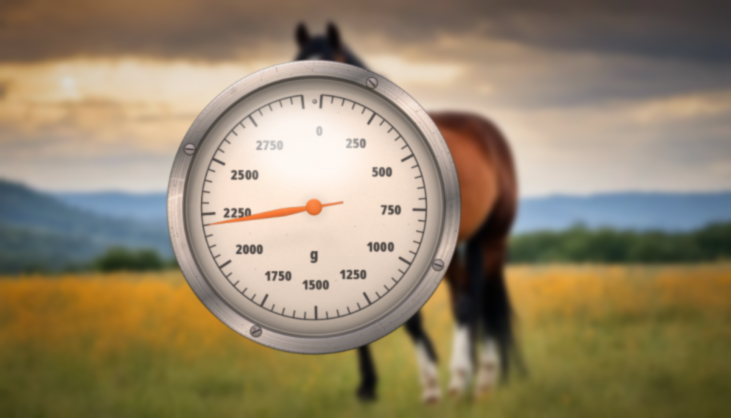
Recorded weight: 2200
